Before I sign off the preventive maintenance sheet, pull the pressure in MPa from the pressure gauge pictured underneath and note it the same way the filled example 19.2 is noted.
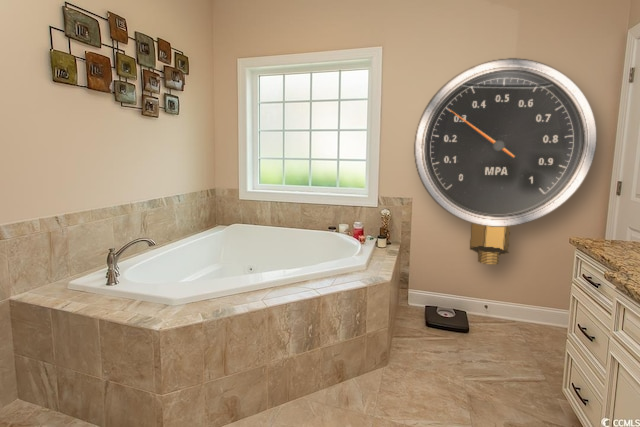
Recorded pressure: 0.3
